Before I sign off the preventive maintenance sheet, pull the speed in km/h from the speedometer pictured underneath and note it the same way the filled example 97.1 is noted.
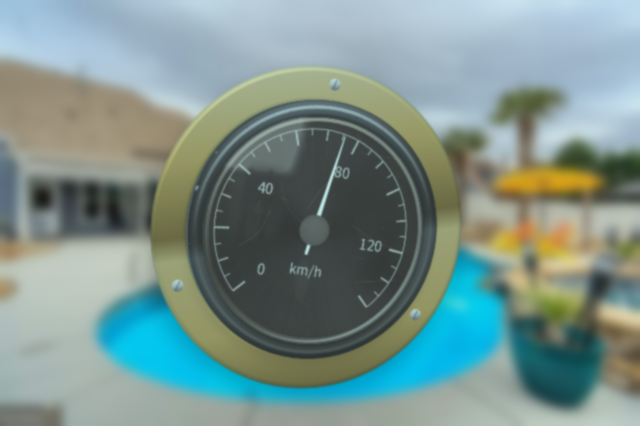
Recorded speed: 75
